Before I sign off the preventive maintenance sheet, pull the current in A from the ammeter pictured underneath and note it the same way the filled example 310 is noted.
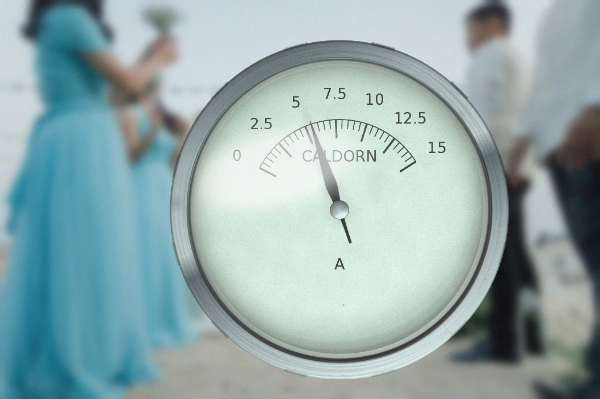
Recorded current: 5.5
